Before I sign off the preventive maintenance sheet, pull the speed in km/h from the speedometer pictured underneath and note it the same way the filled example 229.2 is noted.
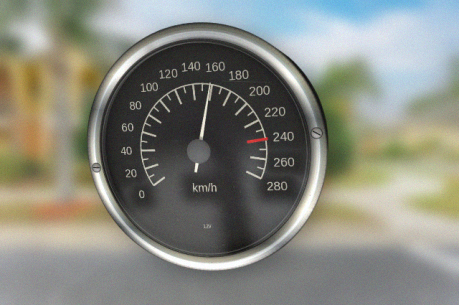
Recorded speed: 160
